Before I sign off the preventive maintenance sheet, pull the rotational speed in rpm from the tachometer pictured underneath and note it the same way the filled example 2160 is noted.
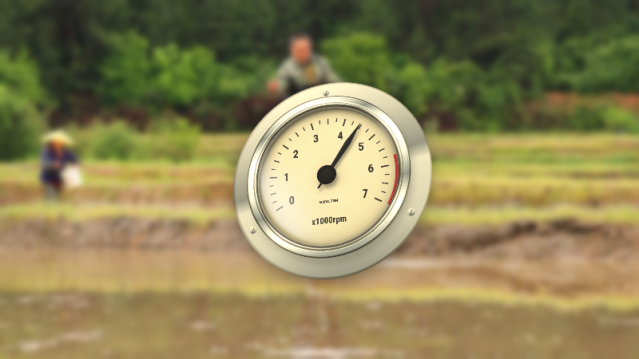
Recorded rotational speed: 4500
